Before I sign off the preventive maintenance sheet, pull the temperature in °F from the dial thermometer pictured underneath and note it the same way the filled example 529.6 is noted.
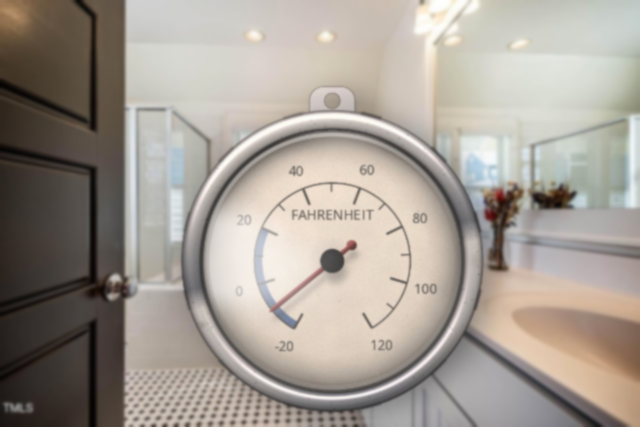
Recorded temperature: -10
